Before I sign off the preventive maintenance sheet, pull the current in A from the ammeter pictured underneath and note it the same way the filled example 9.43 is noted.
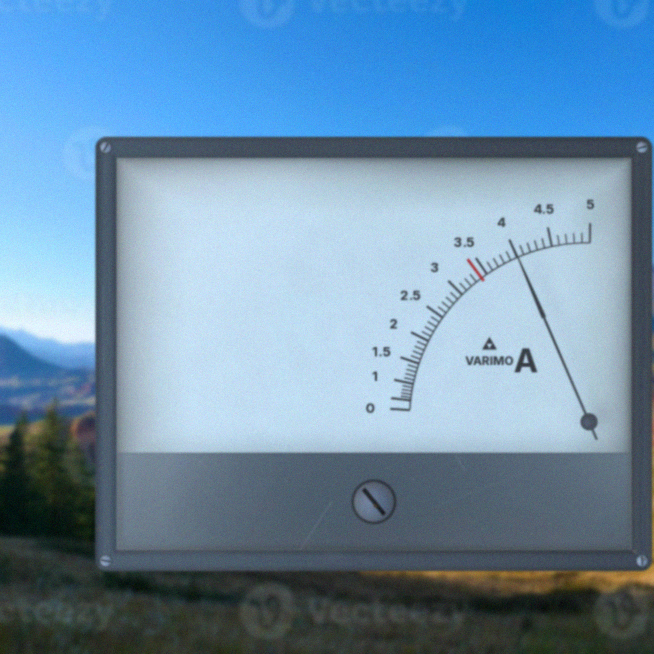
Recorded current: 4
